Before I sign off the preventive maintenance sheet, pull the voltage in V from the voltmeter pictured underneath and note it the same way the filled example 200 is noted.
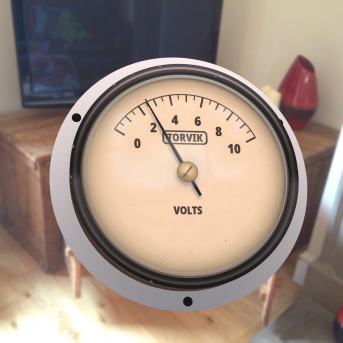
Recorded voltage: 2.5
